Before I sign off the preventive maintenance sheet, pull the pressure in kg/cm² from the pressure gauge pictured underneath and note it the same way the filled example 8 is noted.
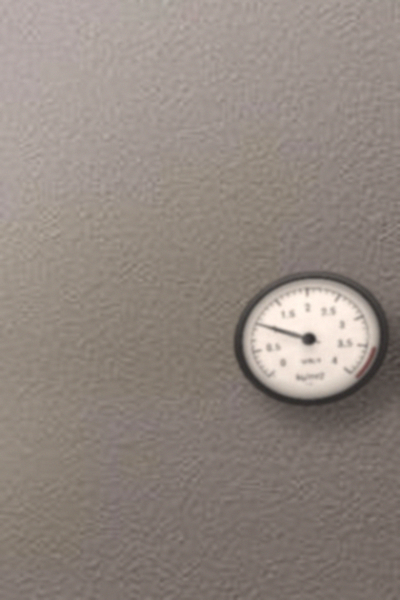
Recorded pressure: 1
